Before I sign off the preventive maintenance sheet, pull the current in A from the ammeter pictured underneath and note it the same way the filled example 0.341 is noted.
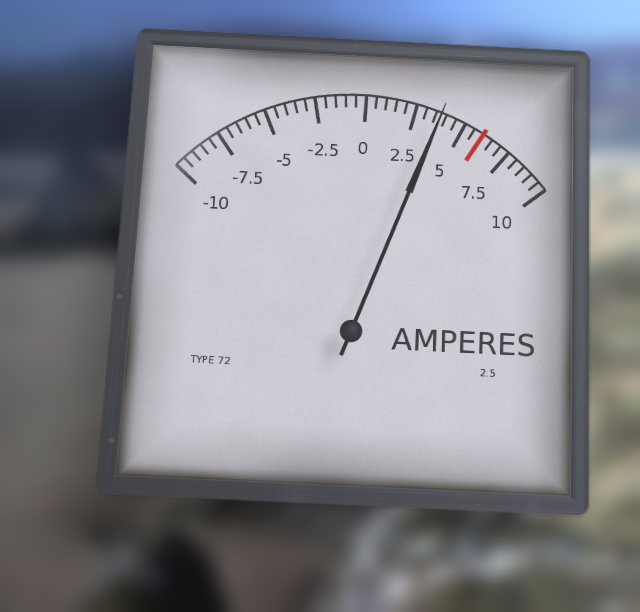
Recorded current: 3.75
